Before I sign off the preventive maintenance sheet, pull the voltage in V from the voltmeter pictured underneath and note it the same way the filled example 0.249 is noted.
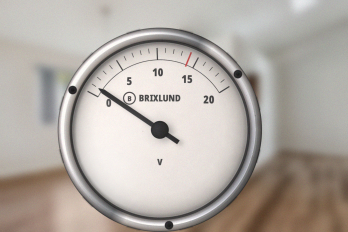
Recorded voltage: 1
